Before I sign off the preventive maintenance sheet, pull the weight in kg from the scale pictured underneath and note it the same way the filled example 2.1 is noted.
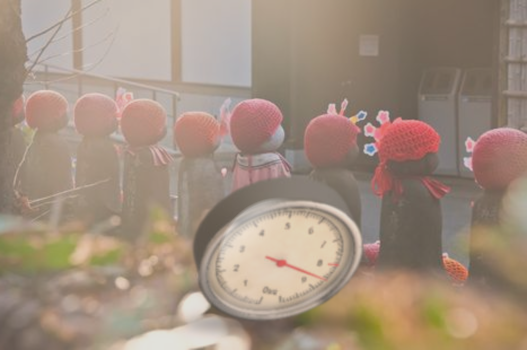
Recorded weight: 8.5
